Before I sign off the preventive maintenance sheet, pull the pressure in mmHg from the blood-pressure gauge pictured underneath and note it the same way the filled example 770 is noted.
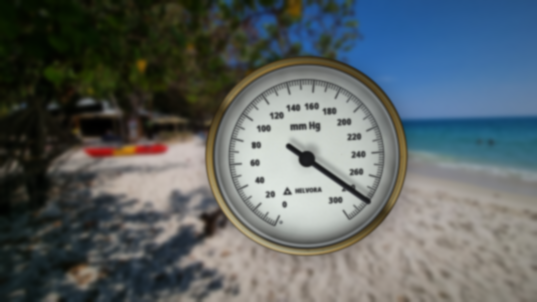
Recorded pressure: 280
